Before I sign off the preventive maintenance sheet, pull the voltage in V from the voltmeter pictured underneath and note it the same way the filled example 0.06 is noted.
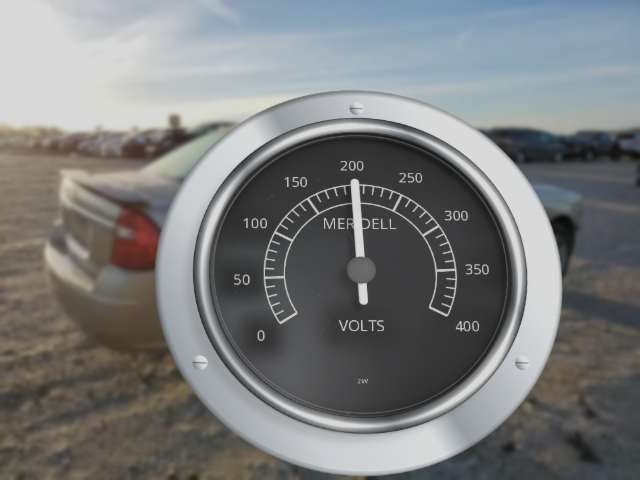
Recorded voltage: 200
